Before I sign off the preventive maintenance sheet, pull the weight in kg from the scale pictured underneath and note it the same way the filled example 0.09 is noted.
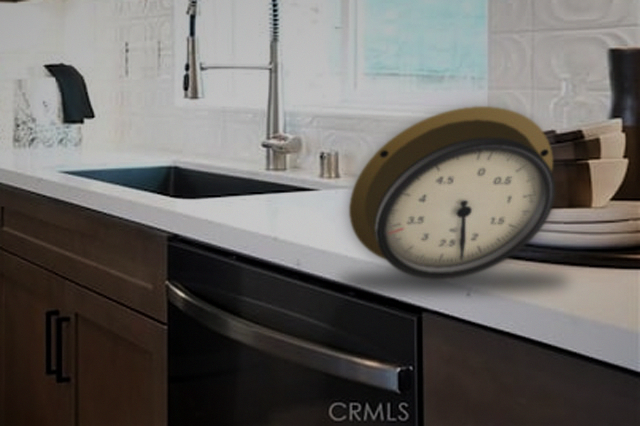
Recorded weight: 2.25
